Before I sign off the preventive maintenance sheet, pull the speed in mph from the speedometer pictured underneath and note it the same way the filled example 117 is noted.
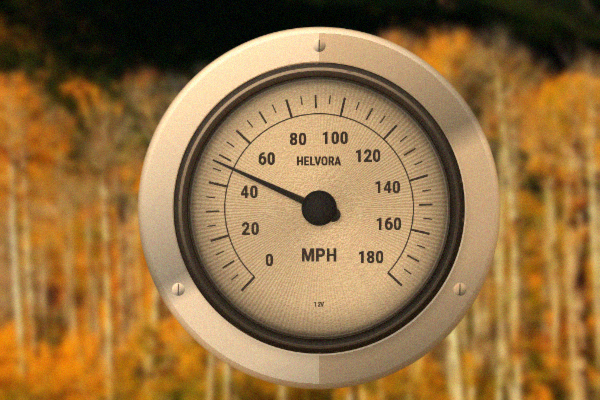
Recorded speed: 47.5
